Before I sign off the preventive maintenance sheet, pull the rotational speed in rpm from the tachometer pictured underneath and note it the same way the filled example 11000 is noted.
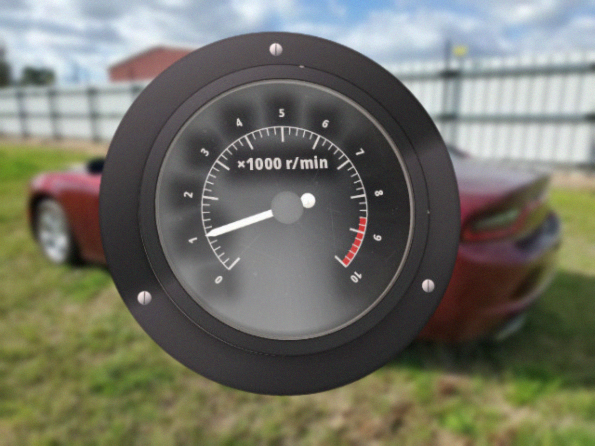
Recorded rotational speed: 1000
